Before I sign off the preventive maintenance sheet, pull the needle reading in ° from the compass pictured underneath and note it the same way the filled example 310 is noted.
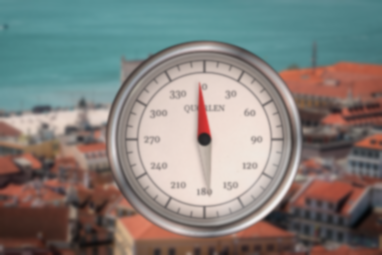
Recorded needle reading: 355
